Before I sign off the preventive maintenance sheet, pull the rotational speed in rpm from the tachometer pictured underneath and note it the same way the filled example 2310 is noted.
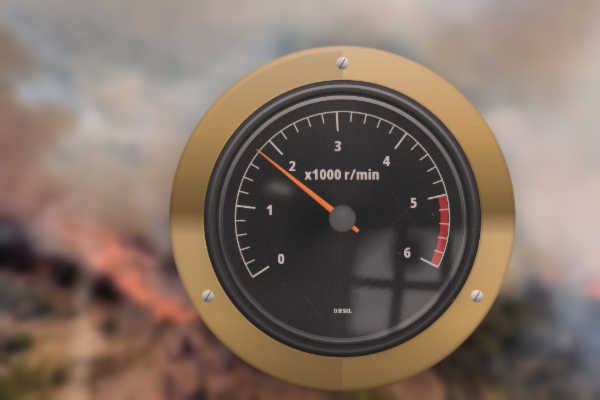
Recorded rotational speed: 1800
